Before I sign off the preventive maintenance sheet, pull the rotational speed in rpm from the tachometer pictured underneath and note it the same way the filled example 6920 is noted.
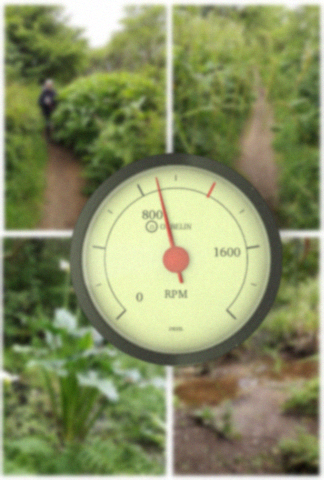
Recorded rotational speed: 900
